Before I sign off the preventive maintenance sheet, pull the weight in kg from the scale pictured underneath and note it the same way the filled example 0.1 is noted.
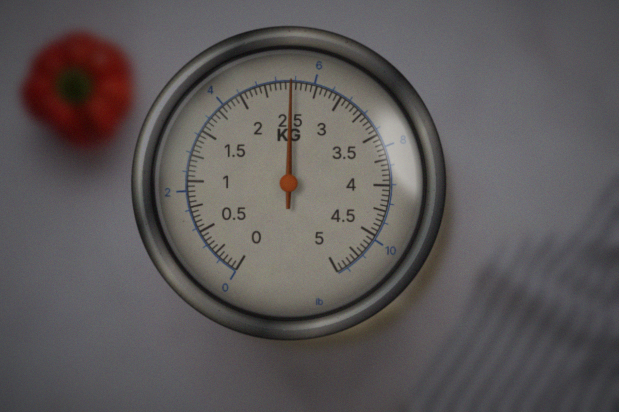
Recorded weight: 2.5
